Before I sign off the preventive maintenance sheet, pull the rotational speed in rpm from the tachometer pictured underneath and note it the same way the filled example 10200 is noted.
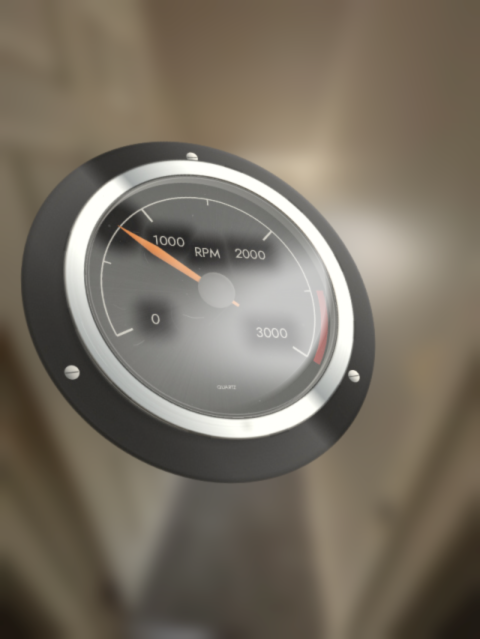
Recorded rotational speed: 750
